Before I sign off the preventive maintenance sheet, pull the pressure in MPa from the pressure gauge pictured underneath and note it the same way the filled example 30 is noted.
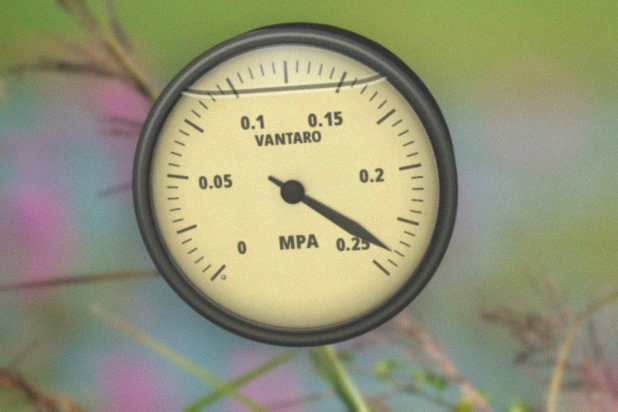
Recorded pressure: 0.24
